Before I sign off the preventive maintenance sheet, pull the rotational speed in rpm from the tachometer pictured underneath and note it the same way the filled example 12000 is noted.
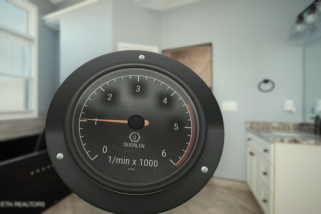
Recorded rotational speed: 1000
